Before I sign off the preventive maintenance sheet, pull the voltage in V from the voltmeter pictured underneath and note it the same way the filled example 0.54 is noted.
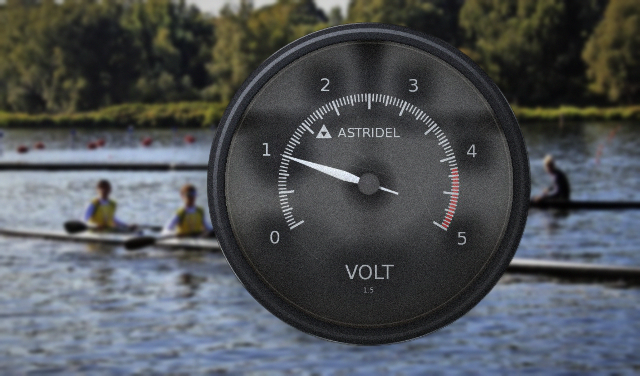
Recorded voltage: 1
